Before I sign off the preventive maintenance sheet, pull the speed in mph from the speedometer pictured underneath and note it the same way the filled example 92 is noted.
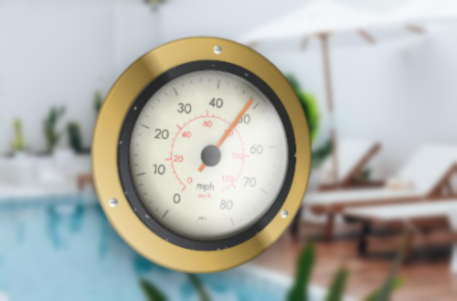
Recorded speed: 48
